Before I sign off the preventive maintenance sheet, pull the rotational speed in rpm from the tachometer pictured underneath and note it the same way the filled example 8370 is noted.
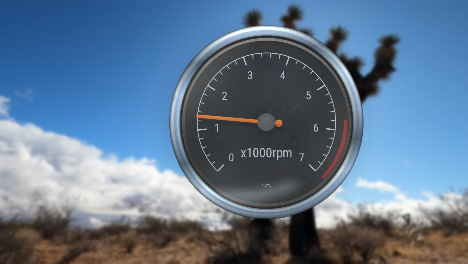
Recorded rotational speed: 1300
